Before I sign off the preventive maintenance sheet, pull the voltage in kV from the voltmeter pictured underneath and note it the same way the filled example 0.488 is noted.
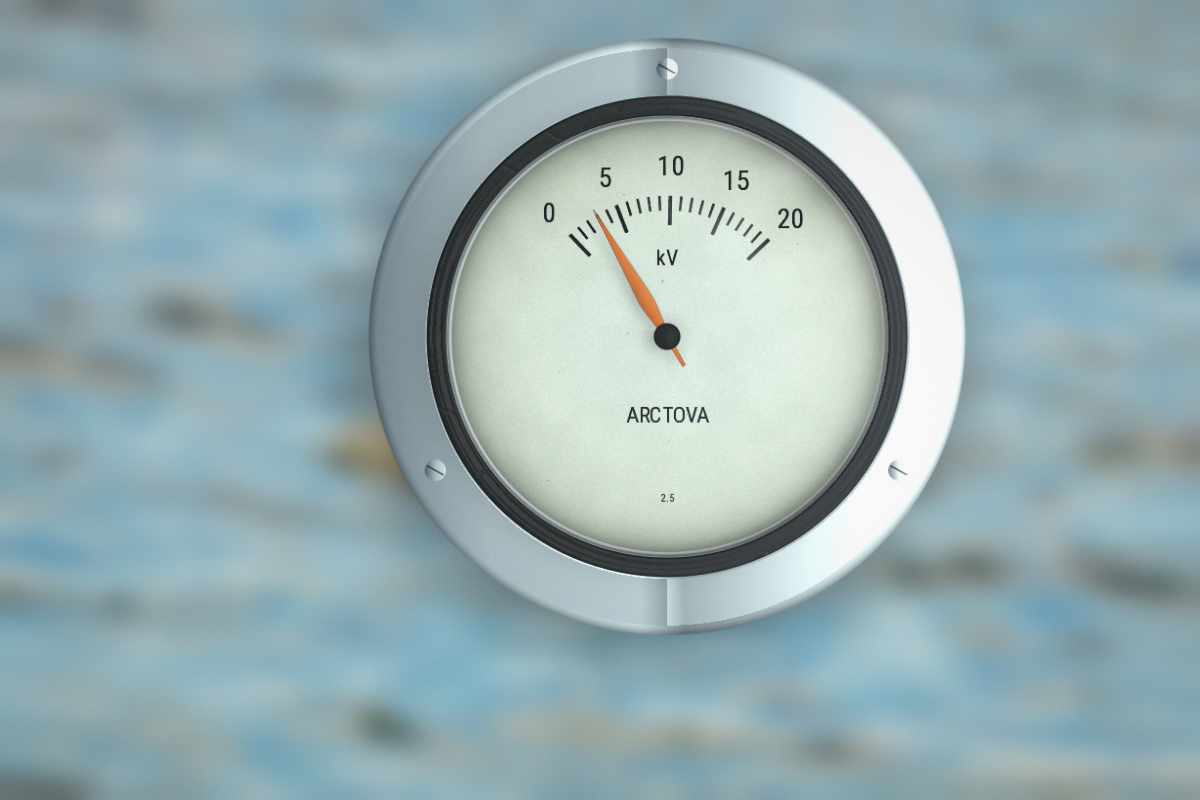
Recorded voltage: 3
